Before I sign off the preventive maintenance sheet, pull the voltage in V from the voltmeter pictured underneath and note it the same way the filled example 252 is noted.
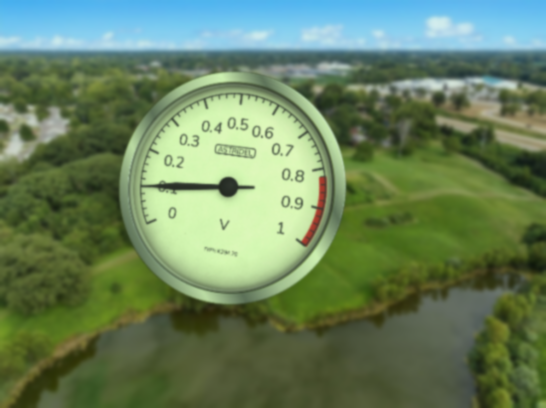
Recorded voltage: 0.1
